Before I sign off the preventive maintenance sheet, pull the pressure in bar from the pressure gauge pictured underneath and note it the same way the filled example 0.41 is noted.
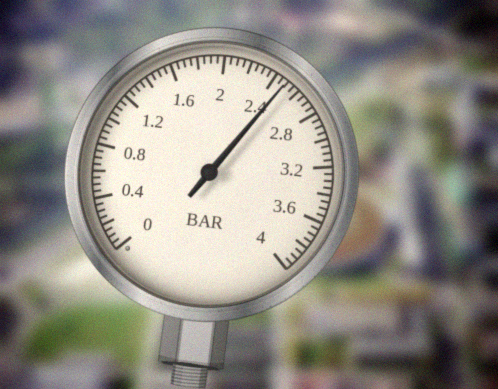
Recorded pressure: 2.5
